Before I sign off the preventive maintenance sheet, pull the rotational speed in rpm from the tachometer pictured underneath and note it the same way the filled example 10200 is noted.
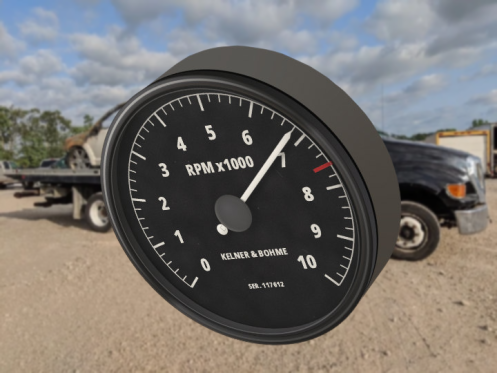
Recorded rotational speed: 6800
